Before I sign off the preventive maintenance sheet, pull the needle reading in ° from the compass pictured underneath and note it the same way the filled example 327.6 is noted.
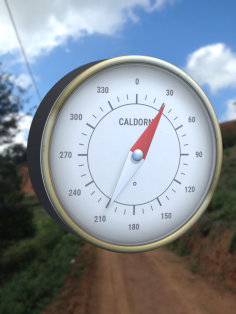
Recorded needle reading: 30
